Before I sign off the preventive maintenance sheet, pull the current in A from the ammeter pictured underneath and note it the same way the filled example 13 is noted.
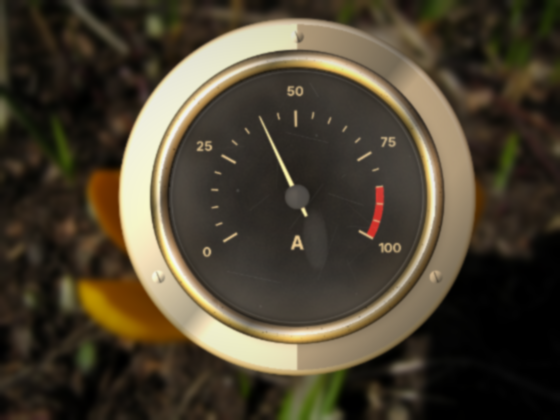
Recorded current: 40
